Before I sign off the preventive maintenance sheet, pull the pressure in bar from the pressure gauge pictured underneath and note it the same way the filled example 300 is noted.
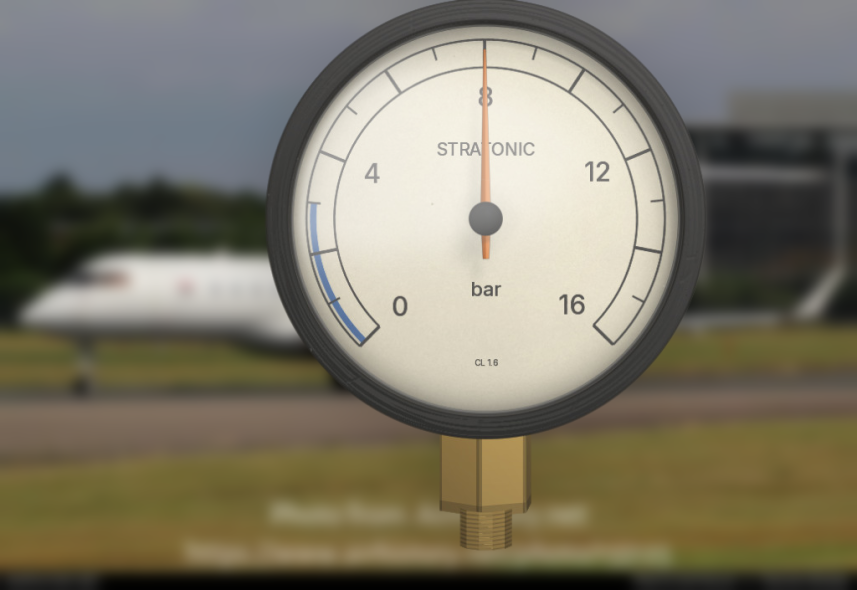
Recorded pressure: 8
